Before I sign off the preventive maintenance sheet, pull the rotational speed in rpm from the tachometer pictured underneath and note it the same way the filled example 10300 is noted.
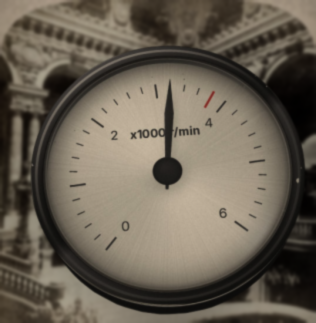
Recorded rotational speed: 3200
